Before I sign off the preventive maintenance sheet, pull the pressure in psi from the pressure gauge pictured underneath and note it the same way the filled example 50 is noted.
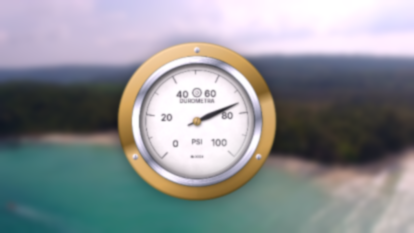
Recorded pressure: 75
